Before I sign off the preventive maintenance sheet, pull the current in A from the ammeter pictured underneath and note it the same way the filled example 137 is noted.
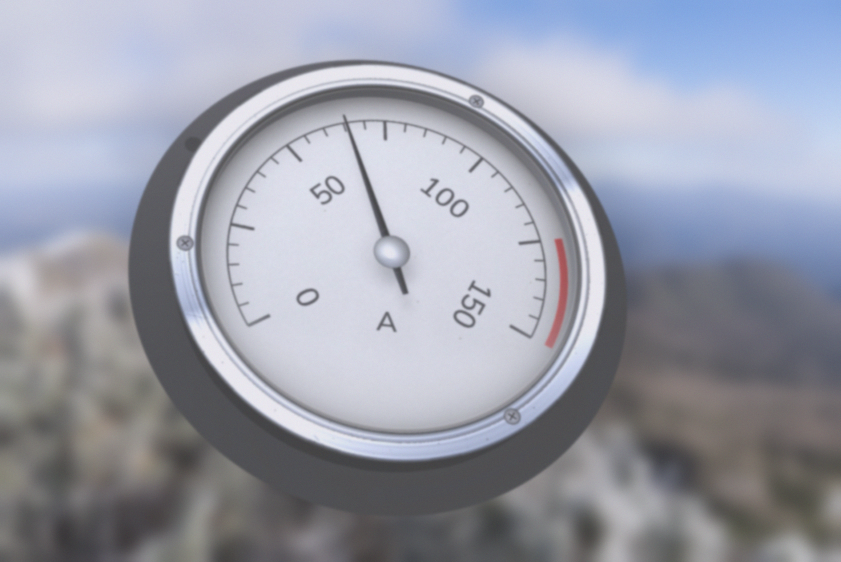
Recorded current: 65
